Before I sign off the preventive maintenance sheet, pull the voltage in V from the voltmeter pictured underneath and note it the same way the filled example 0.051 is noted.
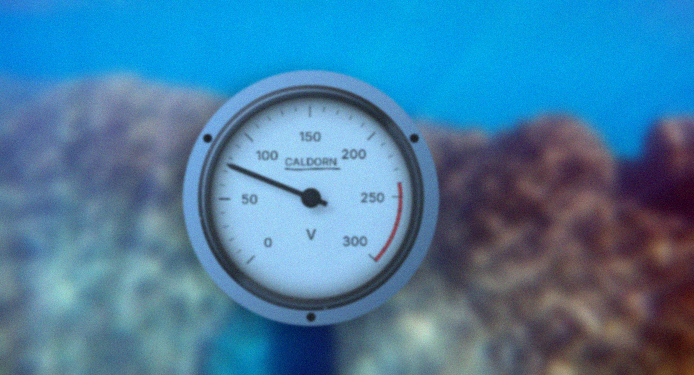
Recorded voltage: 75
